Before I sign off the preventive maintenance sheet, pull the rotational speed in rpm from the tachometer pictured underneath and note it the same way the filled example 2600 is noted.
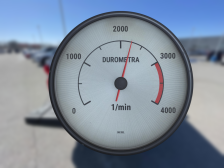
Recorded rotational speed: 2250
